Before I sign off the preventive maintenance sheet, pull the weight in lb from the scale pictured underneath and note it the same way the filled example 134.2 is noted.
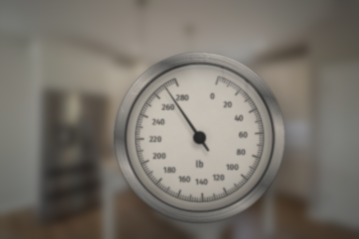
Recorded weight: 270
